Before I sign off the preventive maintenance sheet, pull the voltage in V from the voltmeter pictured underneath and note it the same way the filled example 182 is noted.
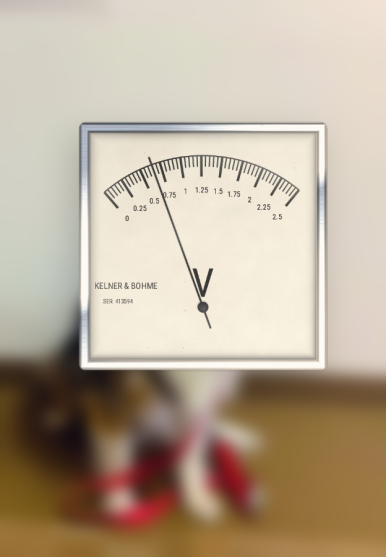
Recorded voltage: 0.65
